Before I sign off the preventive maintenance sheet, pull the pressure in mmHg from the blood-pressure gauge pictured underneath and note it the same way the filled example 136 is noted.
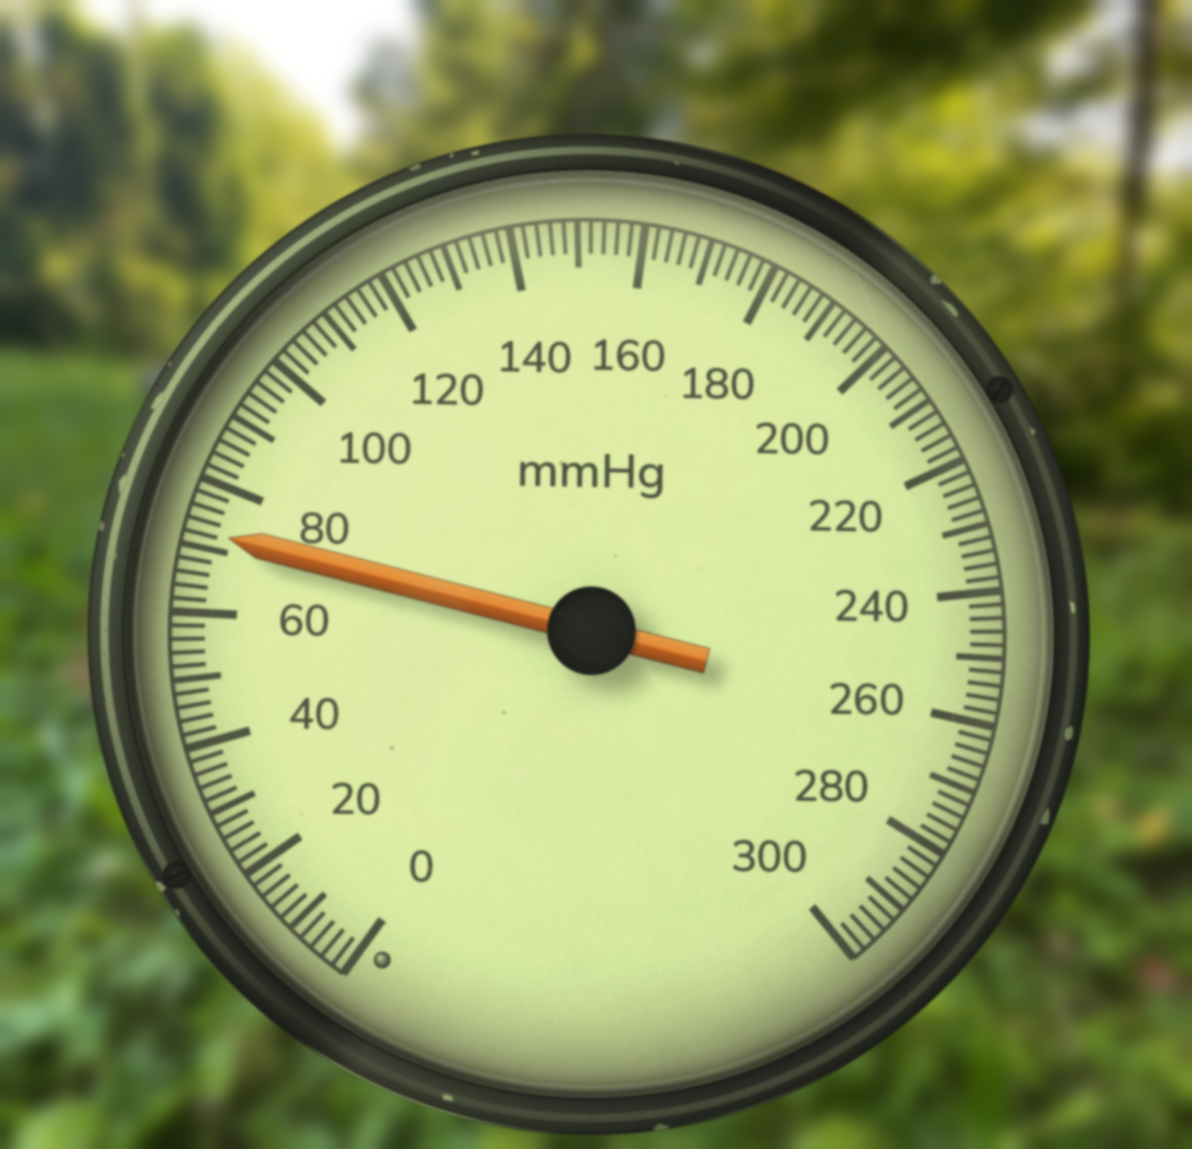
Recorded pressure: 72
